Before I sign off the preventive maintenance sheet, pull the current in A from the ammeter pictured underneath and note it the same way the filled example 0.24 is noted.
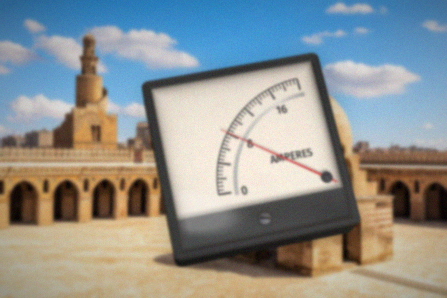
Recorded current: 8
